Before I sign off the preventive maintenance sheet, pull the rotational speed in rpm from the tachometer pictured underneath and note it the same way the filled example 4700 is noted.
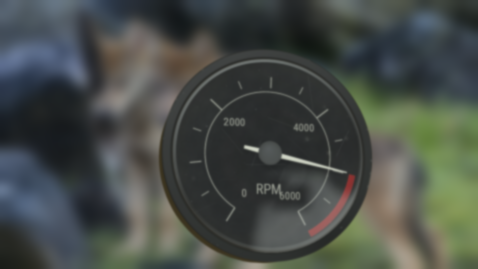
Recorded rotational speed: 5000
